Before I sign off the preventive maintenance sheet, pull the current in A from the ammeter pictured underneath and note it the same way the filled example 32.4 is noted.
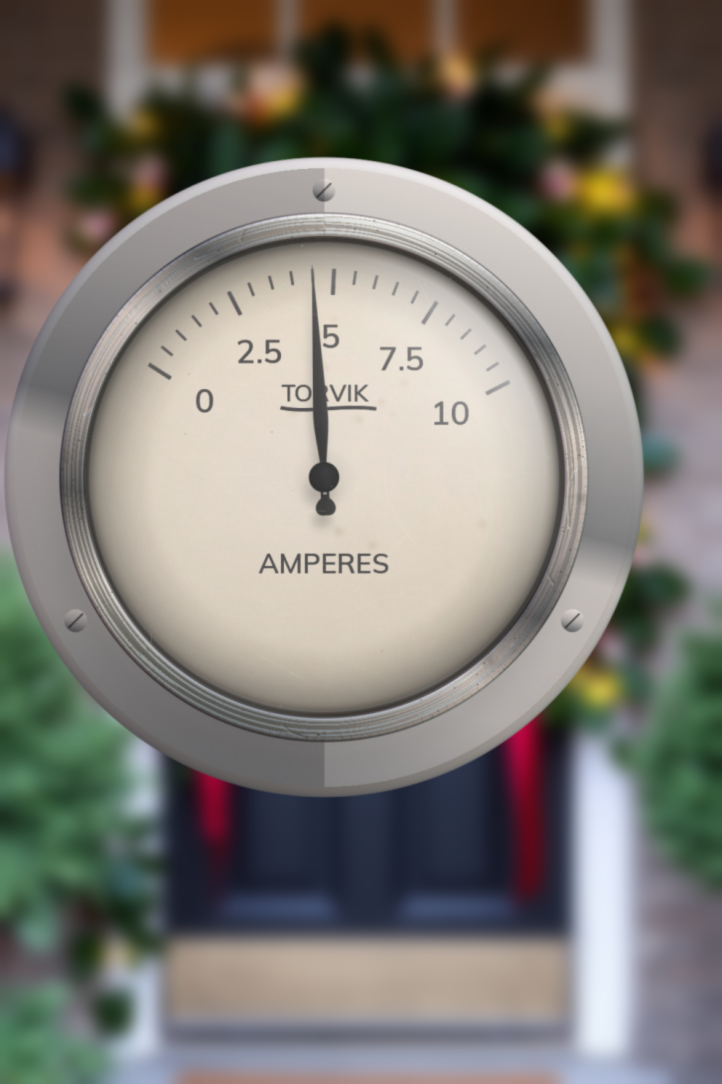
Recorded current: 4.5
